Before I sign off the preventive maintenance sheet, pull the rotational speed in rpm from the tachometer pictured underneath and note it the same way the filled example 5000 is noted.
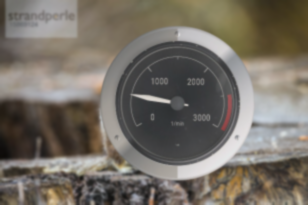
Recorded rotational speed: 500
